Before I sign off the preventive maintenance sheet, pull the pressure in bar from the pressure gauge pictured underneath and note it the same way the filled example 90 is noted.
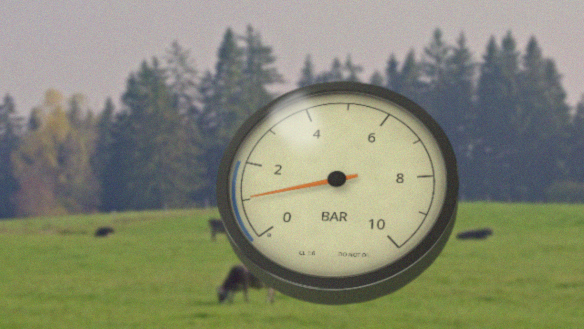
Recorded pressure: 1
